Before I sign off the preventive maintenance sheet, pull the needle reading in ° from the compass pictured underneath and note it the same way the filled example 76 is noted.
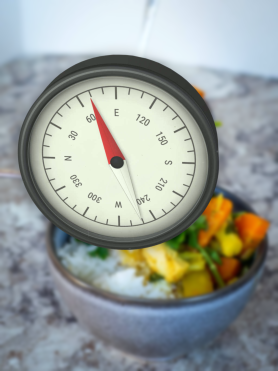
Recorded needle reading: 70
